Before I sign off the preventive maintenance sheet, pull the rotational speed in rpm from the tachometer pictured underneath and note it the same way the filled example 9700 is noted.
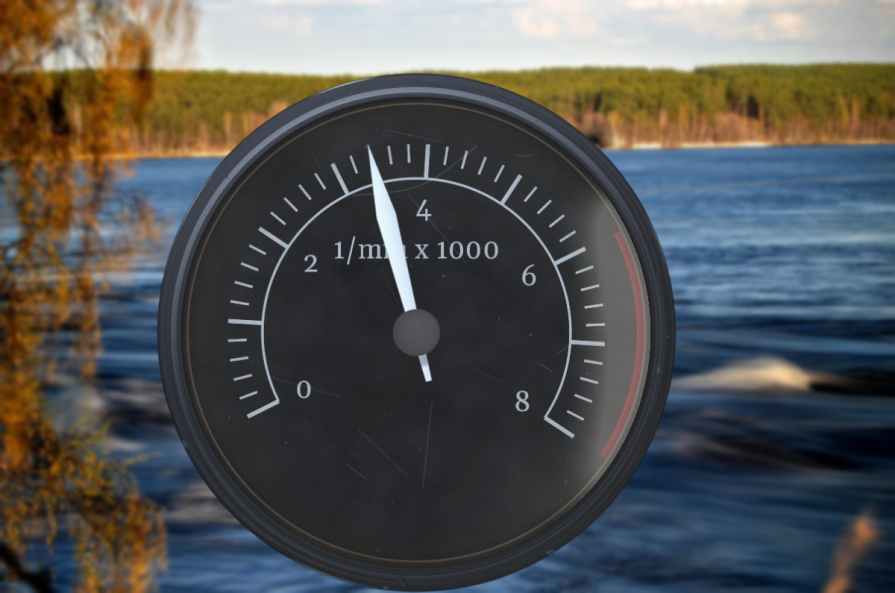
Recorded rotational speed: 3400
